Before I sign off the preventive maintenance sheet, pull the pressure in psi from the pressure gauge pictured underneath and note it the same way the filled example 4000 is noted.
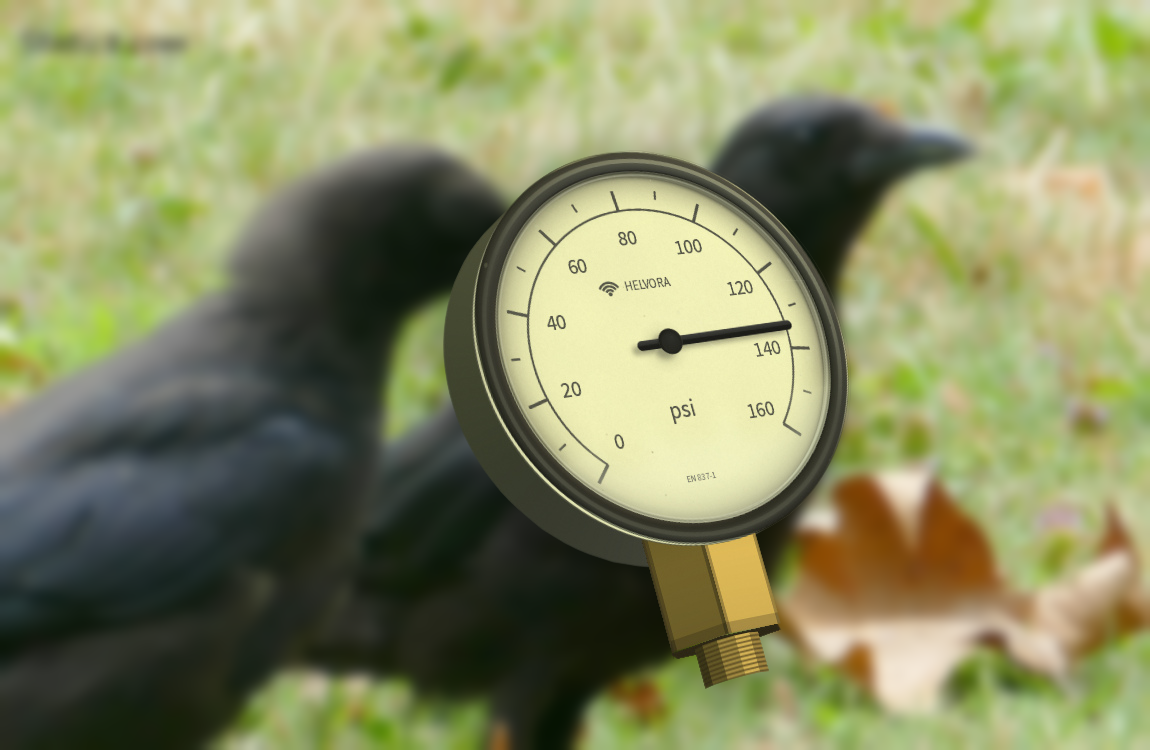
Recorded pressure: 135
